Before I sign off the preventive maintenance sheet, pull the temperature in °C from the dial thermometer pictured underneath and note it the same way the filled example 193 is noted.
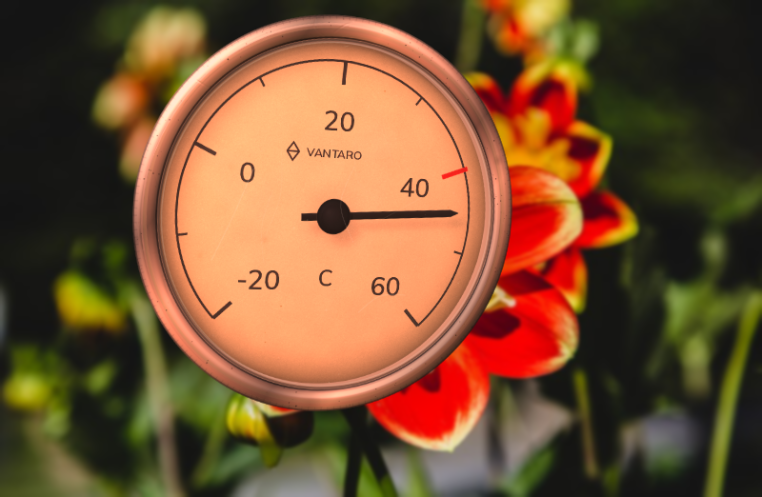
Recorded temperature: 45
